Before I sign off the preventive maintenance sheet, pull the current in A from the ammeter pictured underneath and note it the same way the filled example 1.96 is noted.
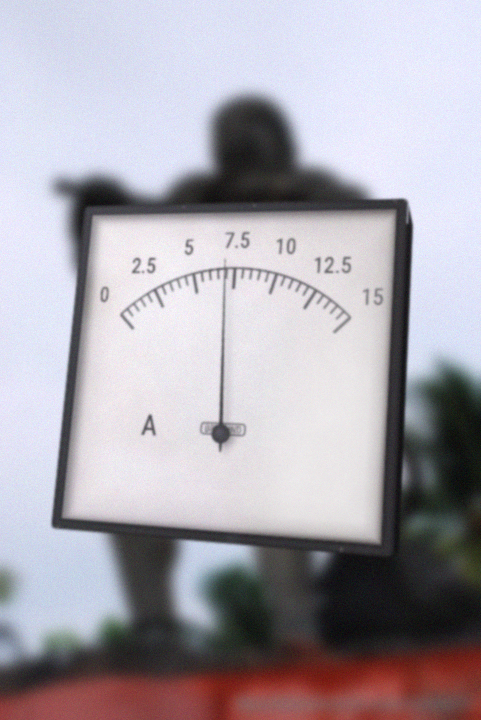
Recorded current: 7
